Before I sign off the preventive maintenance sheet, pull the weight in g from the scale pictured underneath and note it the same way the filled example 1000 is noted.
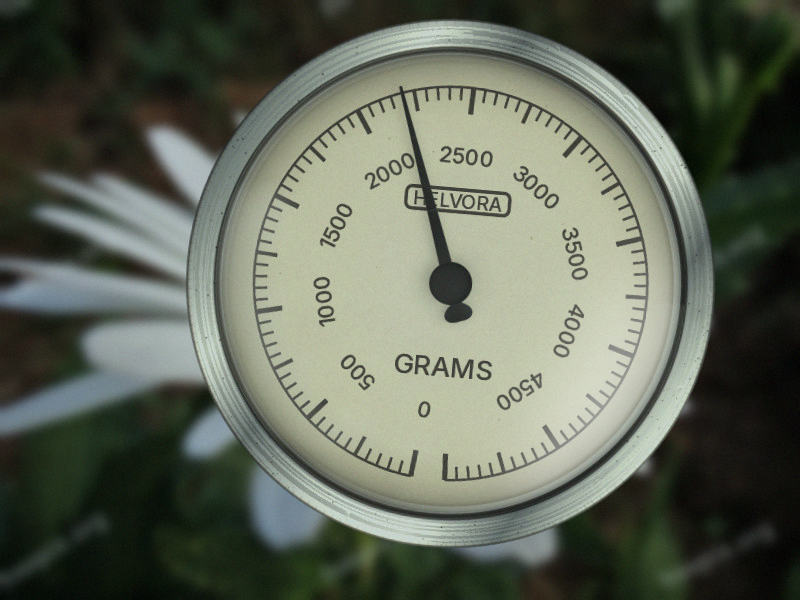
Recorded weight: 2200
